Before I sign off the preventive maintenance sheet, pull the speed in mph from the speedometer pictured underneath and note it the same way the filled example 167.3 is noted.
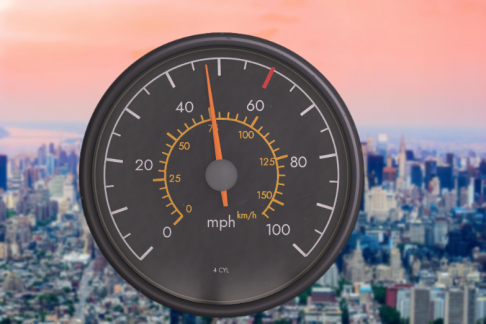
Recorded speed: 47.5
